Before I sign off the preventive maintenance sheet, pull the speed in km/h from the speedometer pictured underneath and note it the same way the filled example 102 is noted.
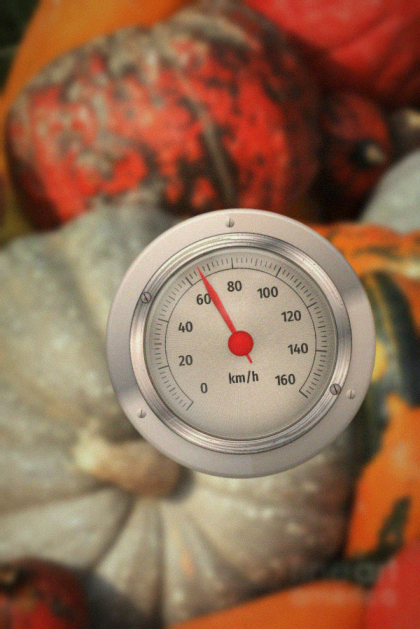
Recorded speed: 66
